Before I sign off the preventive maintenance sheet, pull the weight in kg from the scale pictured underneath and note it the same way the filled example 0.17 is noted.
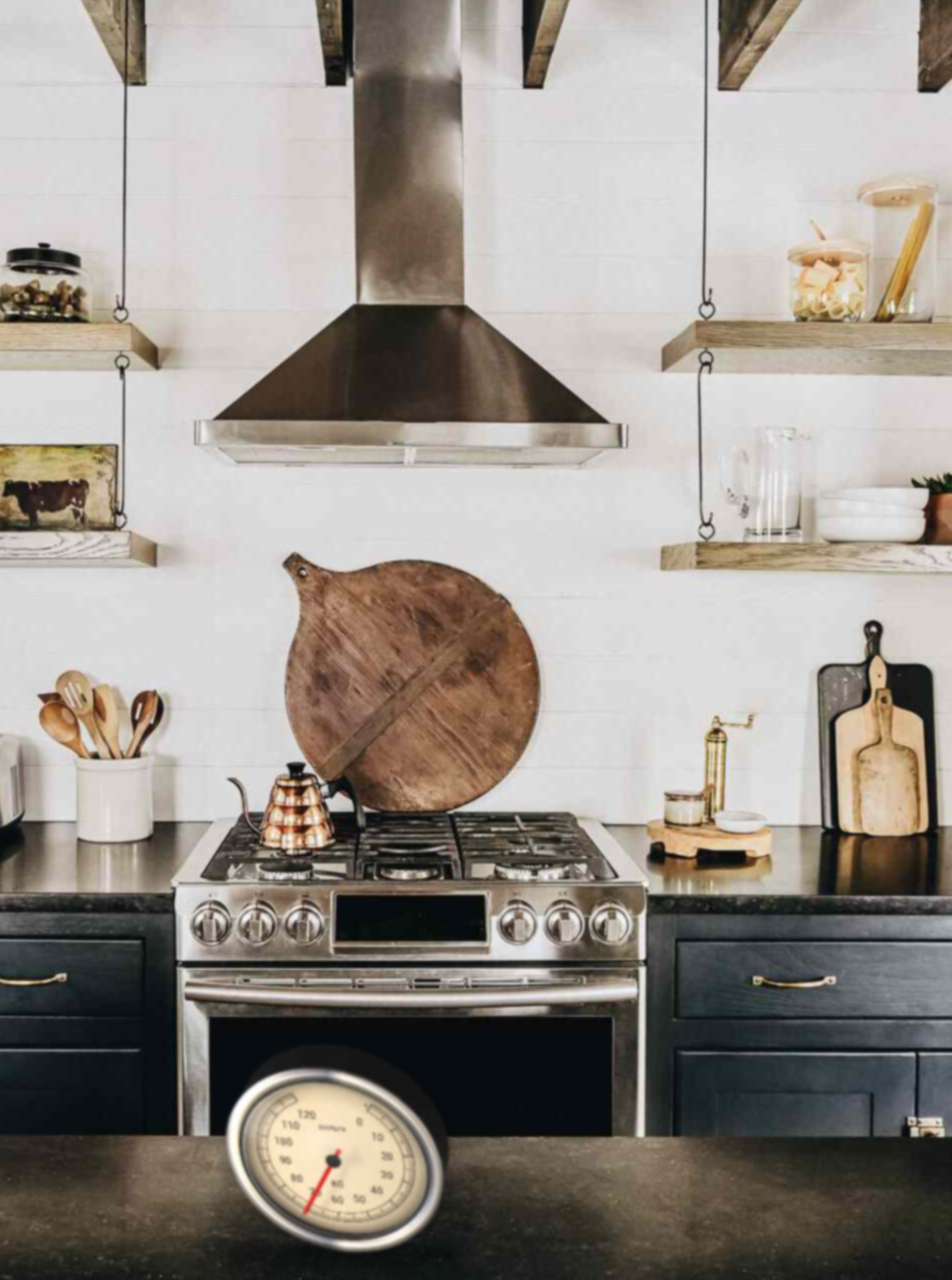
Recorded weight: 70
